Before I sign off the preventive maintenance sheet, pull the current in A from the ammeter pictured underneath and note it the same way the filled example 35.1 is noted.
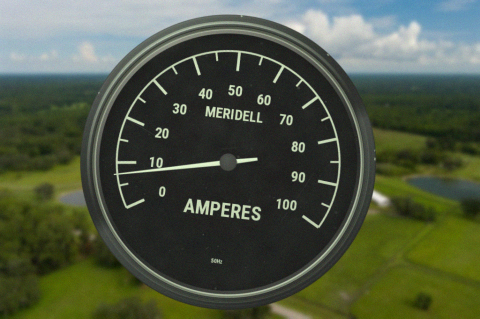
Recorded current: 7.5
